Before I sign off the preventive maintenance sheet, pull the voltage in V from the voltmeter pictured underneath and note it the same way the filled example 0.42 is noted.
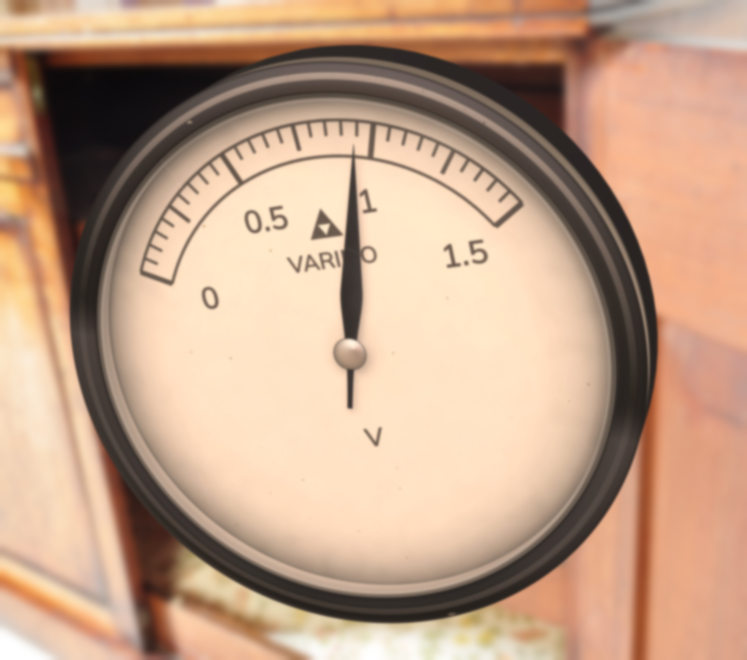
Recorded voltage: 0.95
